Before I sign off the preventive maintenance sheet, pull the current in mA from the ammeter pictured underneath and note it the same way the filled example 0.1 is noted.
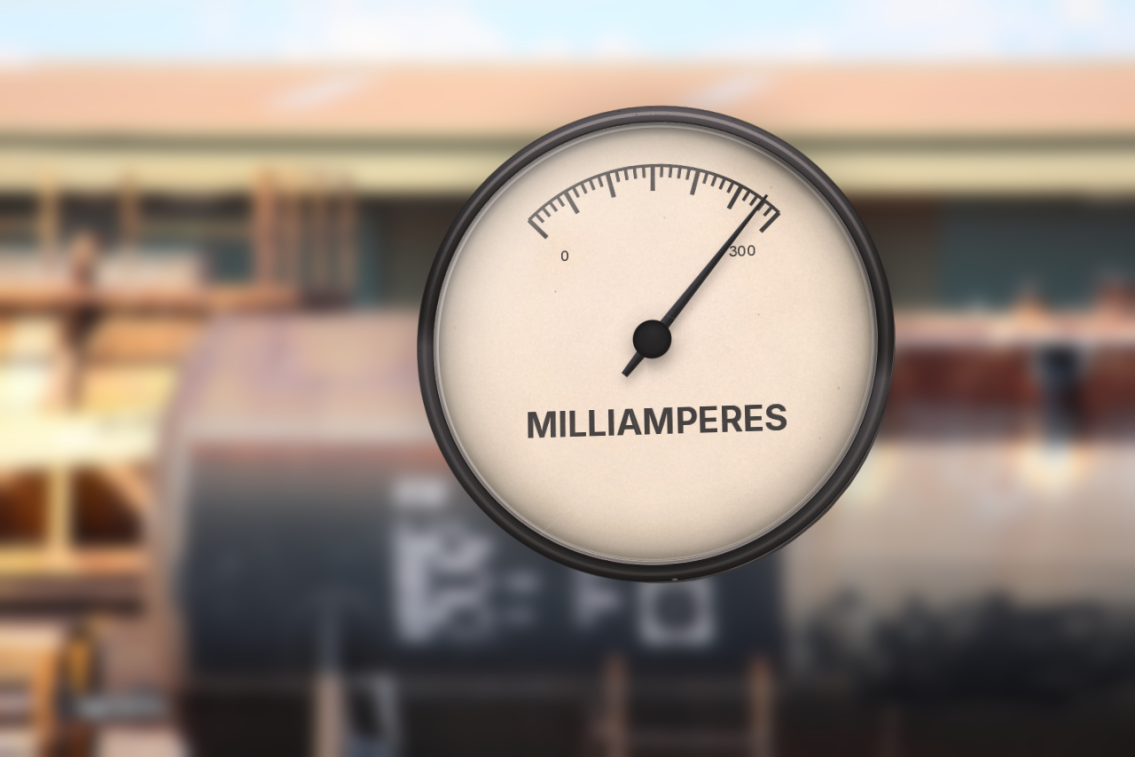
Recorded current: 280
